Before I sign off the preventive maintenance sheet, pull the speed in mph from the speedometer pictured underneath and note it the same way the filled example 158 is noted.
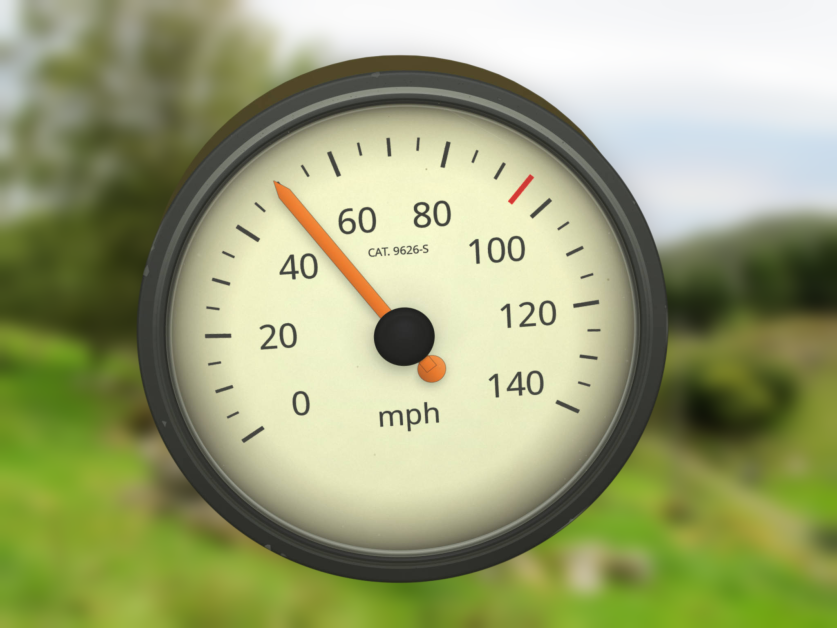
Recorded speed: 50
